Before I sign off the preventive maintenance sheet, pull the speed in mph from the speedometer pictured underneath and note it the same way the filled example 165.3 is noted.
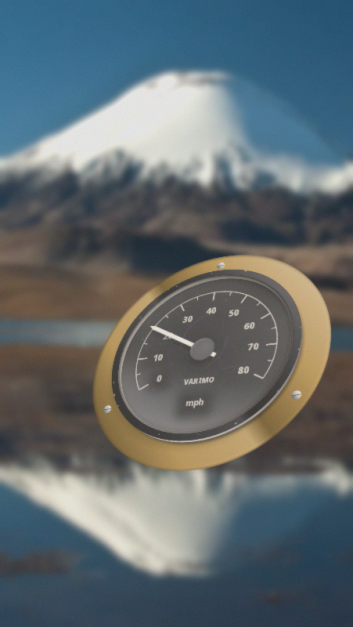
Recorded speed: 20
